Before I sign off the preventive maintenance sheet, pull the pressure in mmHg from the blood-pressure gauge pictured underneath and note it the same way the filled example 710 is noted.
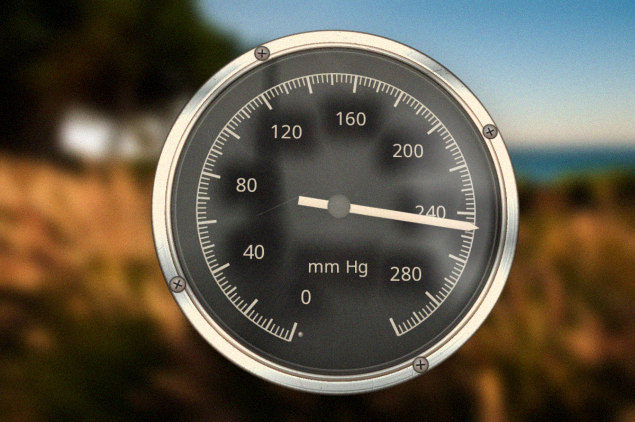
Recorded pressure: 246
